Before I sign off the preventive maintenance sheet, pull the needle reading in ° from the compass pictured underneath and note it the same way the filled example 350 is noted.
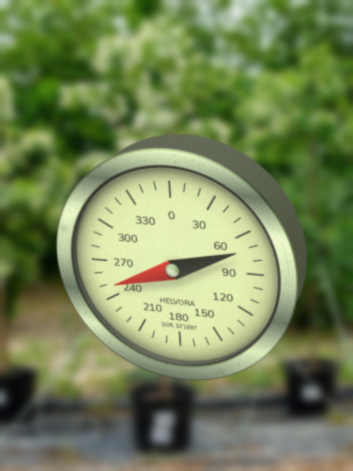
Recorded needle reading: 250
